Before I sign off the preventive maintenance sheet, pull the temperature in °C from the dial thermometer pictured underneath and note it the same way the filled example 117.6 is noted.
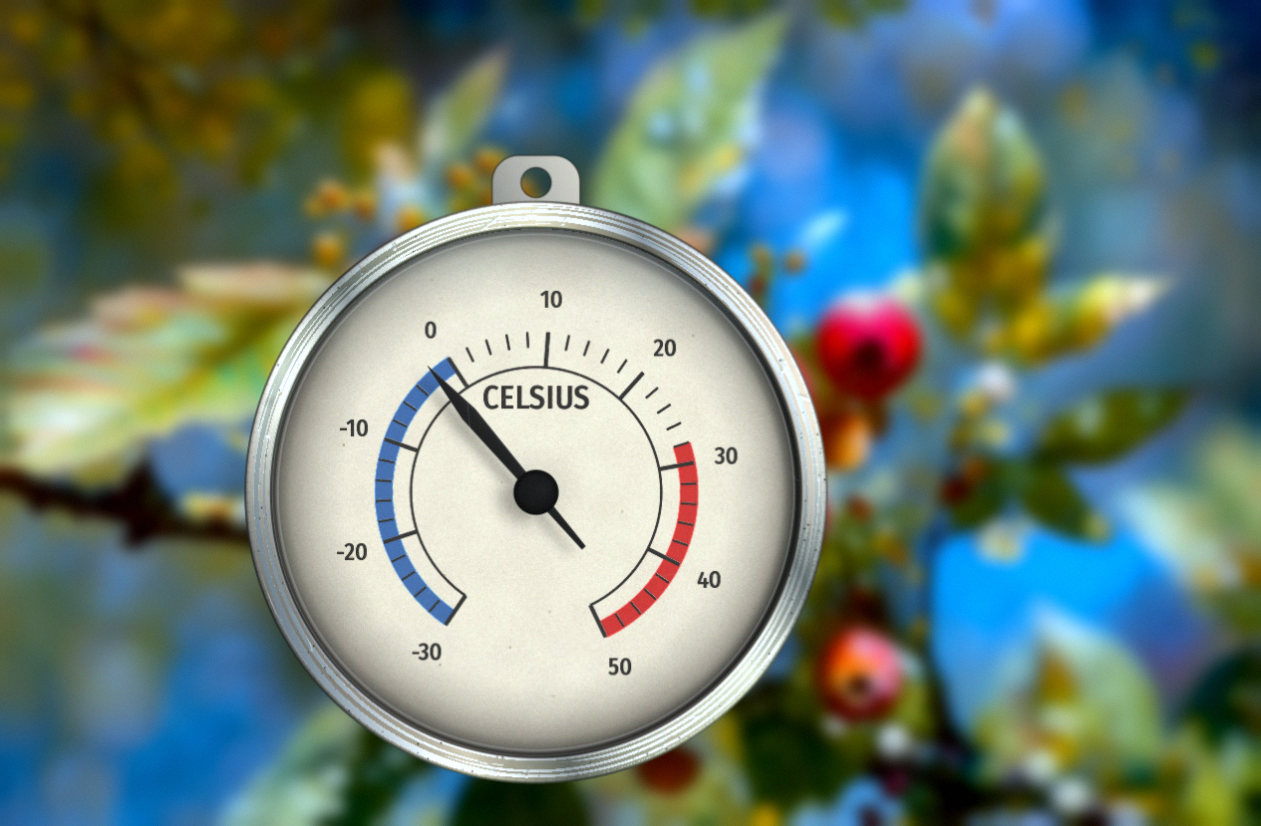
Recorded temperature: -2
